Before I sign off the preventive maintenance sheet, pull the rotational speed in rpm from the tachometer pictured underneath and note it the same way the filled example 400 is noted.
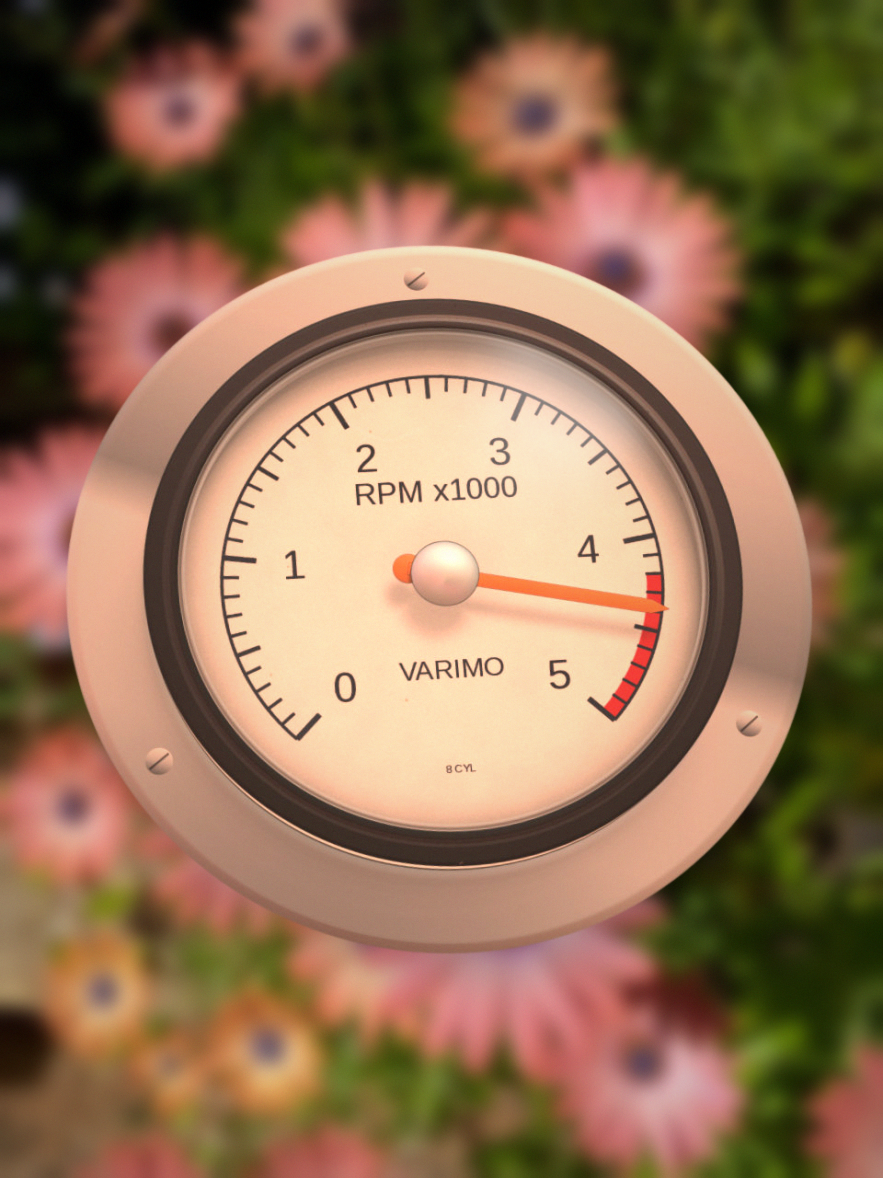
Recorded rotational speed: 4400
